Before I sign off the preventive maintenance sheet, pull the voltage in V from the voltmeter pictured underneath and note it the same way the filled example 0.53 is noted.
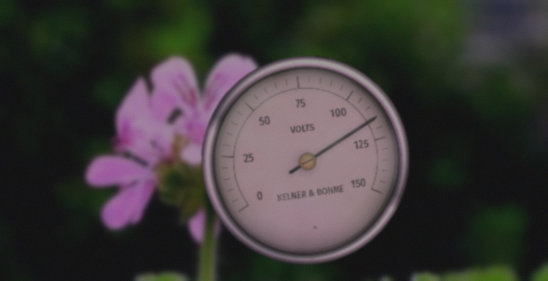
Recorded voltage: 115
